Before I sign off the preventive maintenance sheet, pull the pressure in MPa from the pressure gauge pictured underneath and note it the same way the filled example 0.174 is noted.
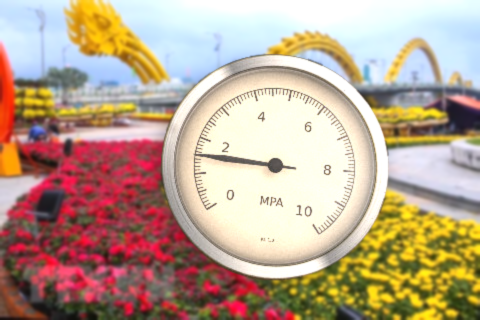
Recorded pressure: 1.5
